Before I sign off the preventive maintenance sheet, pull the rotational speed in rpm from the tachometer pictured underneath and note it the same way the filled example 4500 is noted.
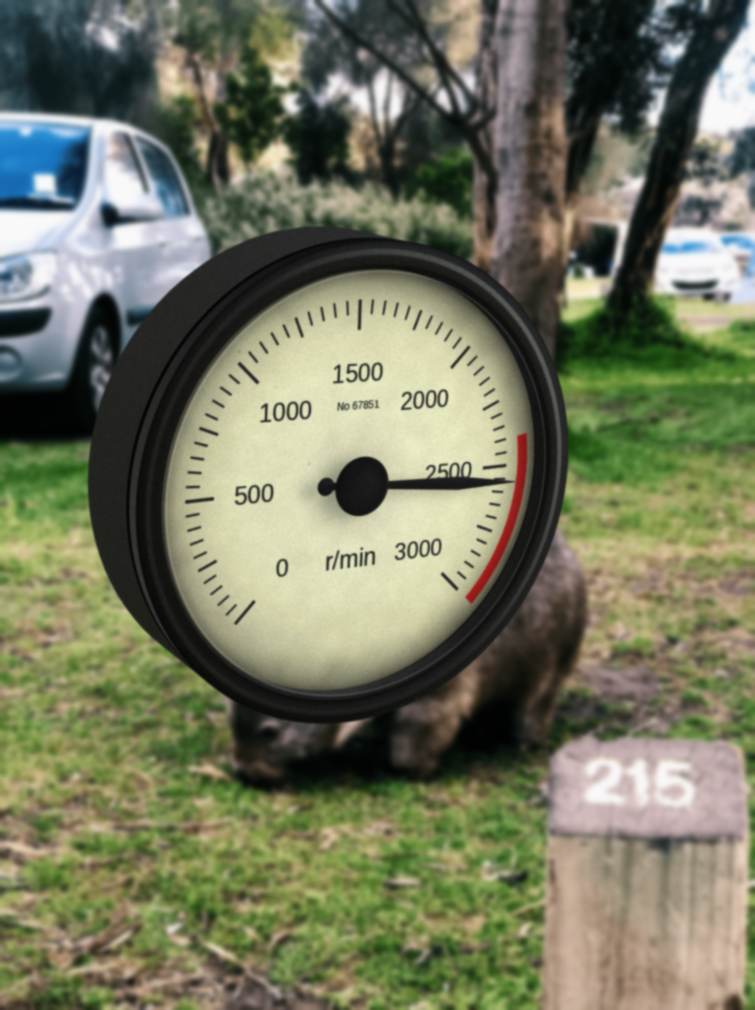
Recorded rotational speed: 2550
